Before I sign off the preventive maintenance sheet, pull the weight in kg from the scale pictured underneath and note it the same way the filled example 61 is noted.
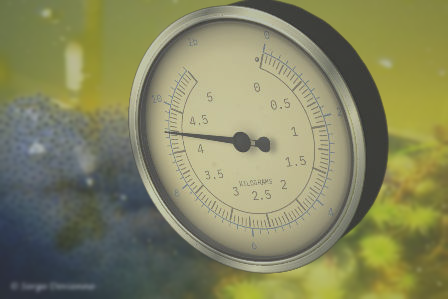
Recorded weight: 4.25
